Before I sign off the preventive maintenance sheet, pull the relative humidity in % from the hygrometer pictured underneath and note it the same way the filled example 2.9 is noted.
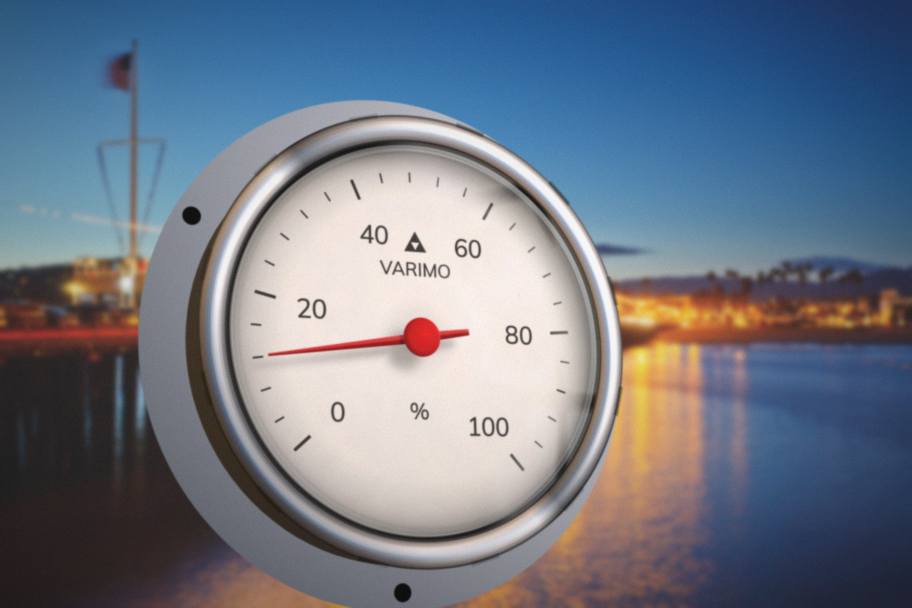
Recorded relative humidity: 12
